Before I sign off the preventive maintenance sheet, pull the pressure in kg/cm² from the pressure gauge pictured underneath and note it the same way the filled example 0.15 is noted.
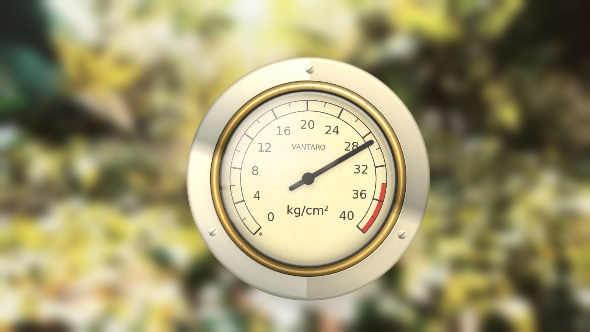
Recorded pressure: 29
